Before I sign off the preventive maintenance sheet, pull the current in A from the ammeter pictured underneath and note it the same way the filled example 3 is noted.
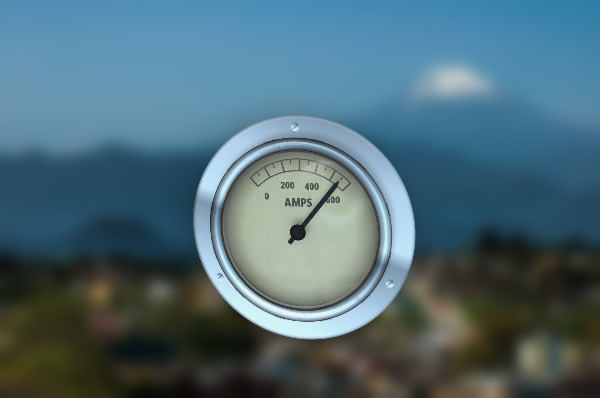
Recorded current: 550
